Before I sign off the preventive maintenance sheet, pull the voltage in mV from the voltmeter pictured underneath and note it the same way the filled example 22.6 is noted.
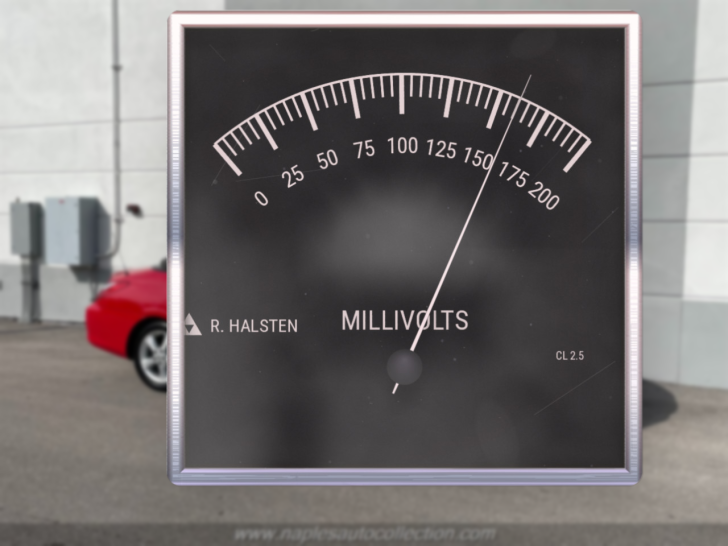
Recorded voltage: 160
